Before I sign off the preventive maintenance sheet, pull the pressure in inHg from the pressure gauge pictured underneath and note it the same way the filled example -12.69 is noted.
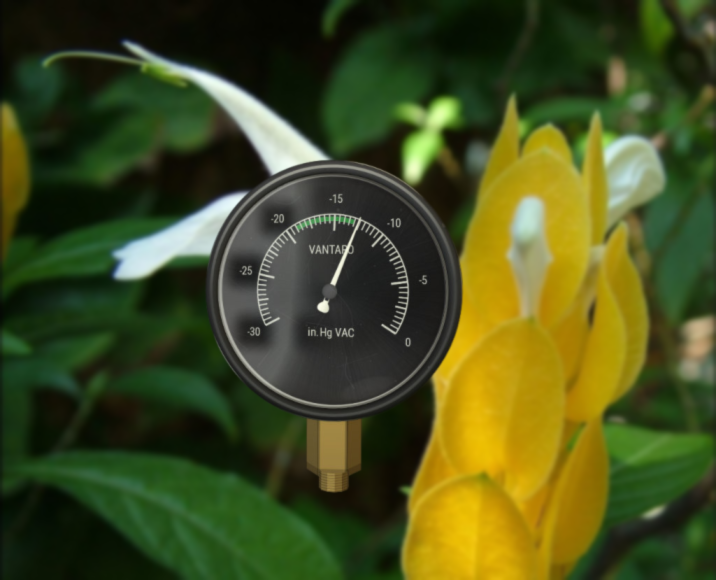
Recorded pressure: -12.5
